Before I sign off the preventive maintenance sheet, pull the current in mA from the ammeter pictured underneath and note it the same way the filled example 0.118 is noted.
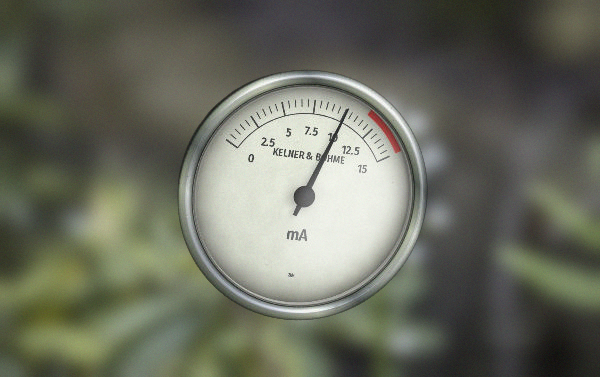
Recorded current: 10
